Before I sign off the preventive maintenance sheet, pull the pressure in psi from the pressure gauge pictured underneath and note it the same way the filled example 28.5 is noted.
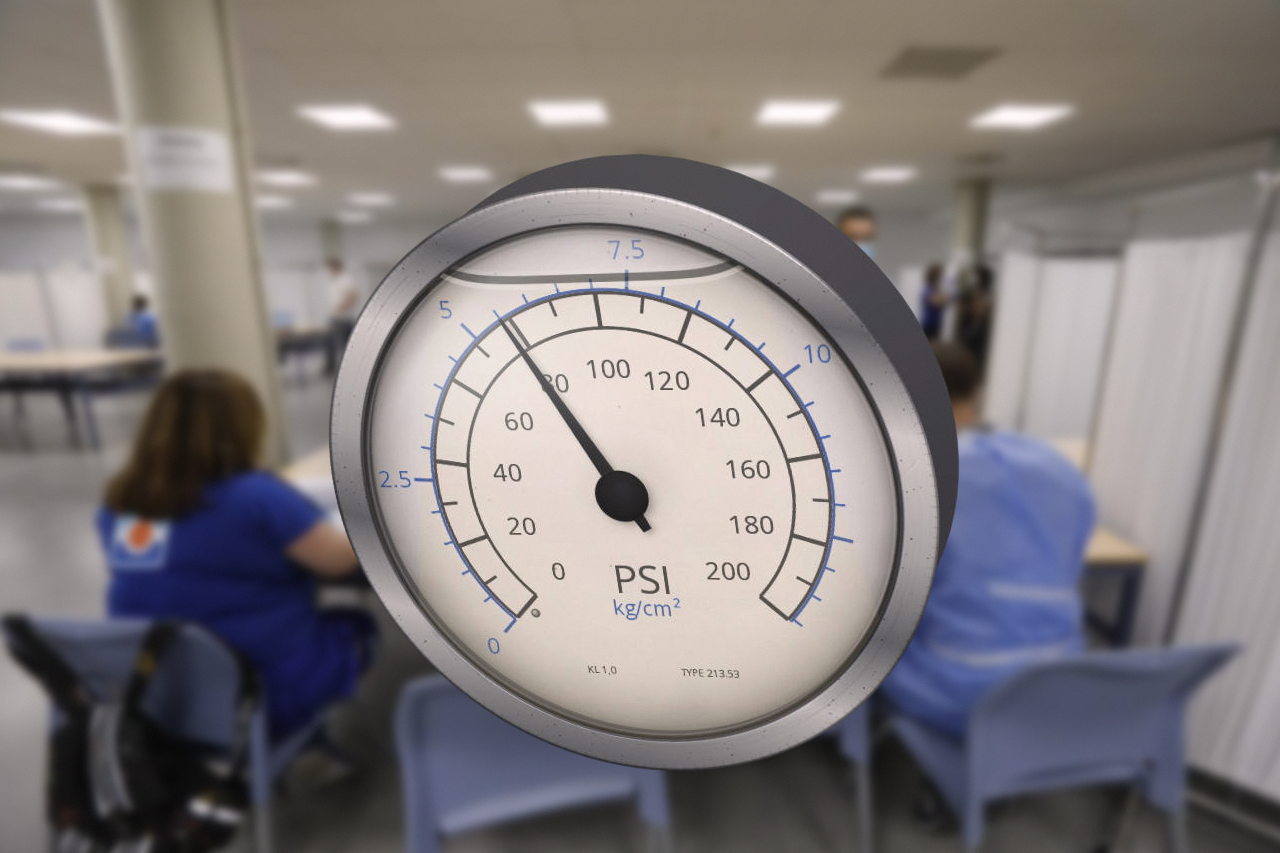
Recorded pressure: 80
